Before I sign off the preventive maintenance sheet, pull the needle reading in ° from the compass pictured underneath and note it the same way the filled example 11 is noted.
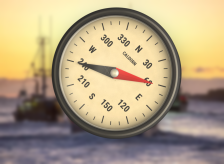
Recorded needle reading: 60
